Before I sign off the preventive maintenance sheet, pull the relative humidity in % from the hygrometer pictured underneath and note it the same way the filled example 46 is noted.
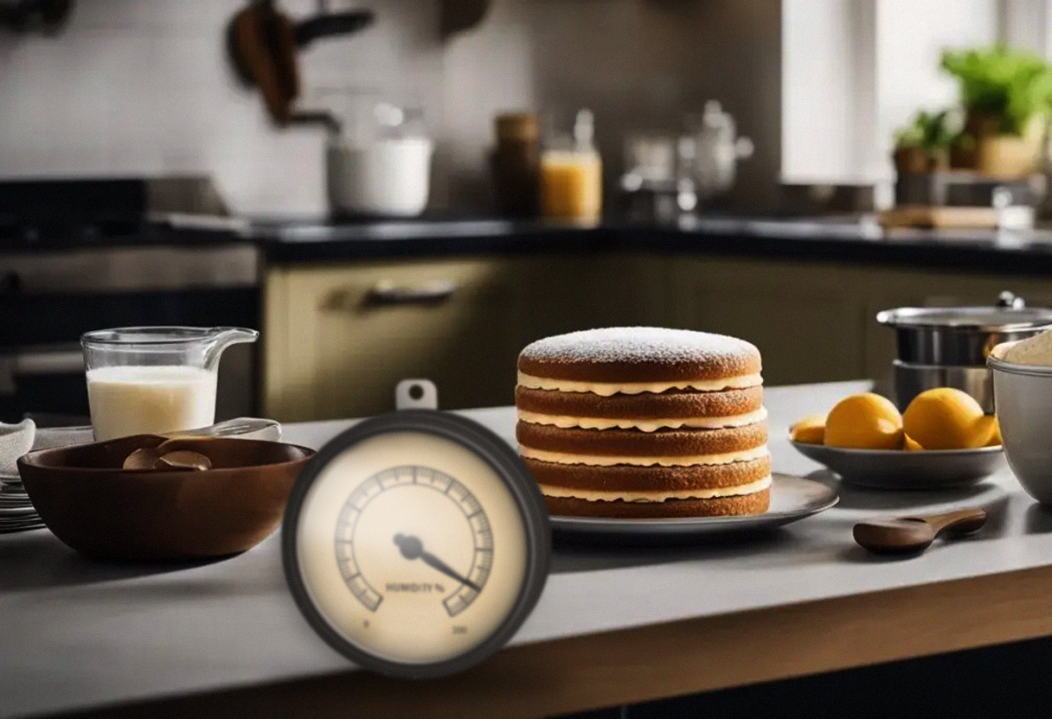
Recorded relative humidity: 90
